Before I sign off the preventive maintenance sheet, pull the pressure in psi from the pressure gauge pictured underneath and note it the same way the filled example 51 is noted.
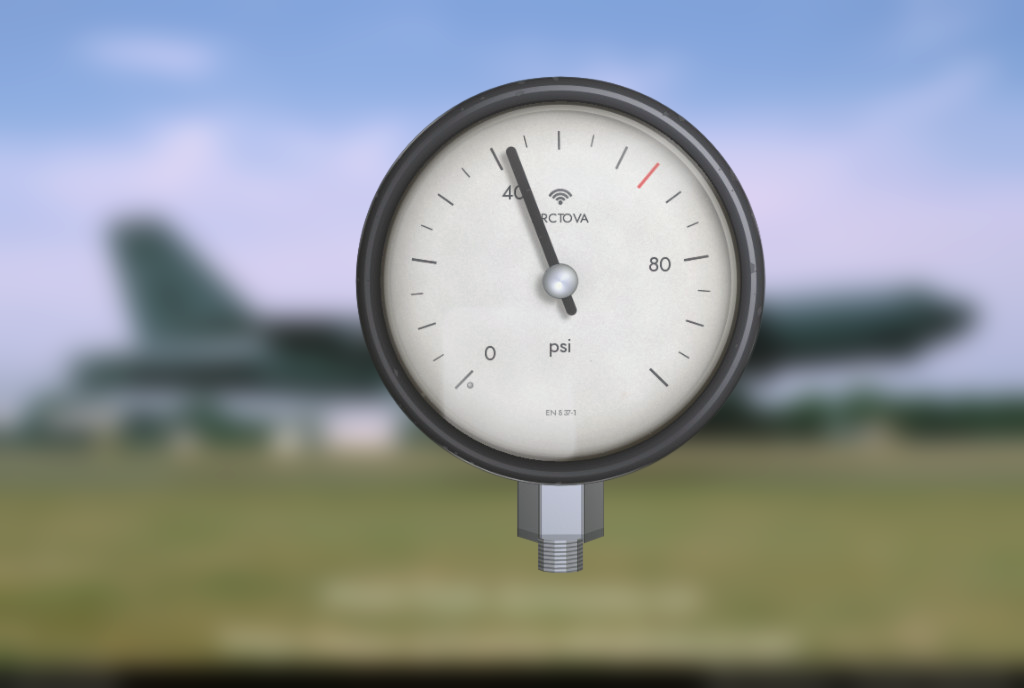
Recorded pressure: 42.5
